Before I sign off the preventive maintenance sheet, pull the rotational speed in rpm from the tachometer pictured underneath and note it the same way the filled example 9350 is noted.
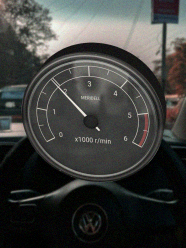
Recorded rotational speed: 2000
